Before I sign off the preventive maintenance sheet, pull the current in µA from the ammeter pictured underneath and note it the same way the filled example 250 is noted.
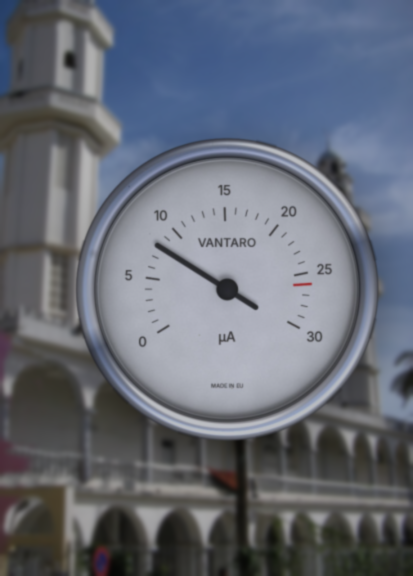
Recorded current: 8
